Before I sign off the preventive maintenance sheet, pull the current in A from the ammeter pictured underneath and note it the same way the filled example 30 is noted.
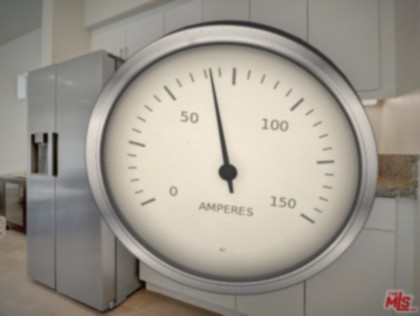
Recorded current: 67.5
